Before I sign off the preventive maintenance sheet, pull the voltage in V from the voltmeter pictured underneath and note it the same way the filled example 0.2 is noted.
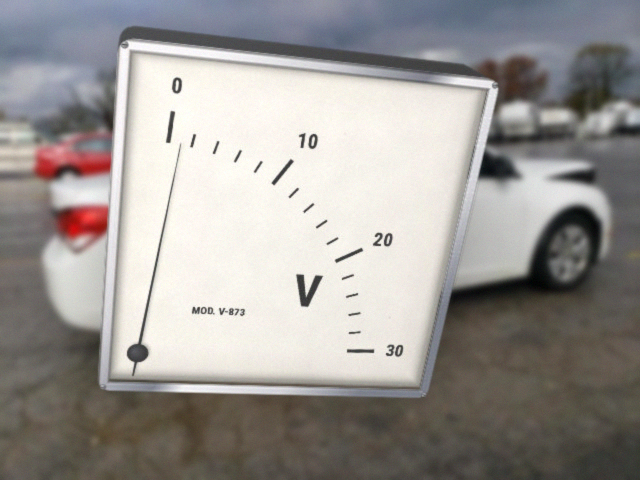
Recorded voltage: 1
